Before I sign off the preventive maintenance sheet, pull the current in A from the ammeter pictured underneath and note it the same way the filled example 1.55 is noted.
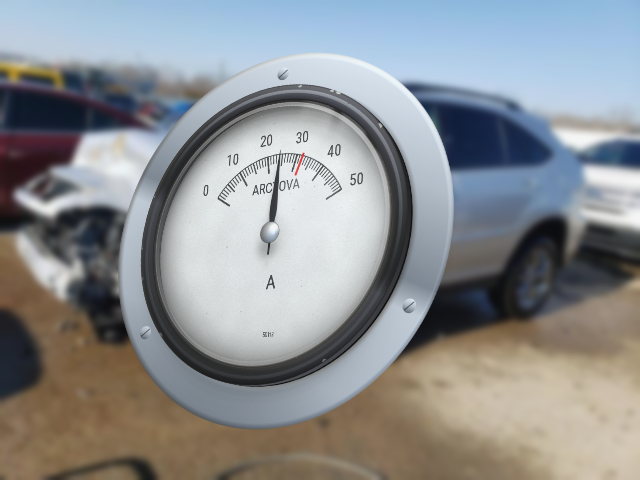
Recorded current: 25
